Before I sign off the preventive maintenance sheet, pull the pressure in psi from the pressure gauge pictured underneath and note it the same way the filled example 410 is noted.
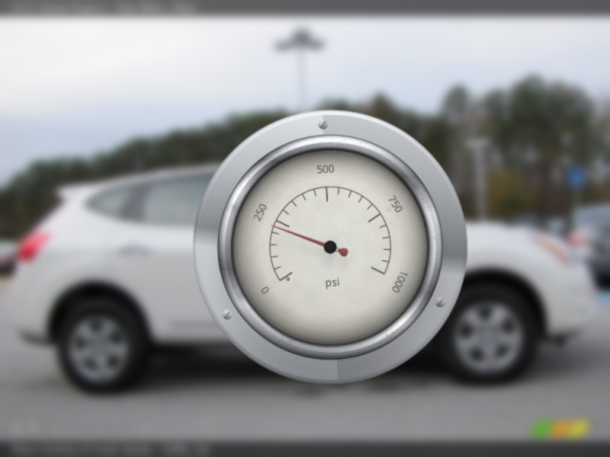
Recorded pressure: 225
